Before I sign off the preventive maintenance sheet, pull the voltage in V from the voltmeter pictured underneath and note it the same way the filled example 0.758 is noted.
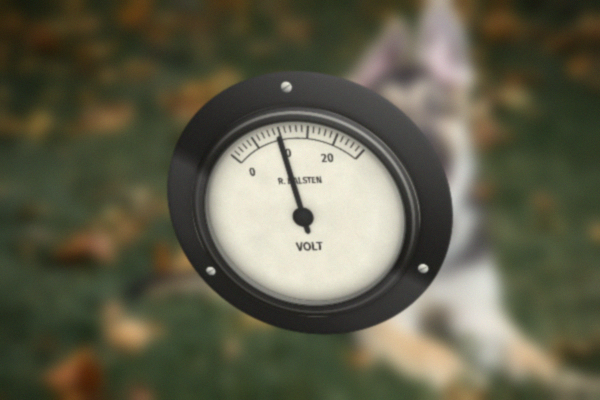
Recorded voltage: 10
